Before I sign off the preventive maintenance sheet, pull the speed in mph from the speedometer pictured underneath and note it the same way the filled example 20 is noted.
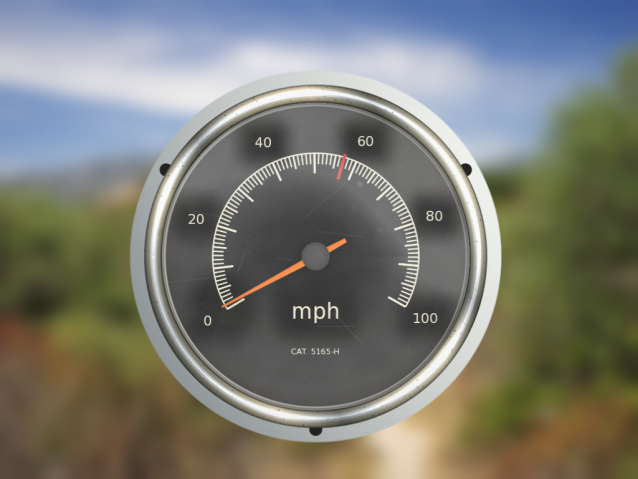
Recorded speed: 1
